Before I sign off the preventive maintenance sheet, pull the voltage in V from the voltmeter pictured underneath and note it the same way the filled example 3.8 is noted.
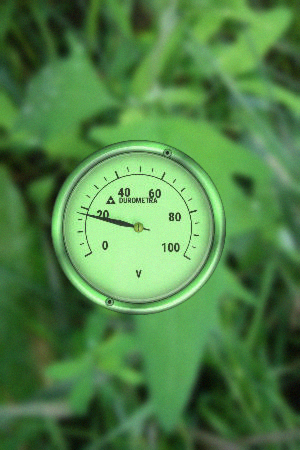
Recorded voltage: 17.5
